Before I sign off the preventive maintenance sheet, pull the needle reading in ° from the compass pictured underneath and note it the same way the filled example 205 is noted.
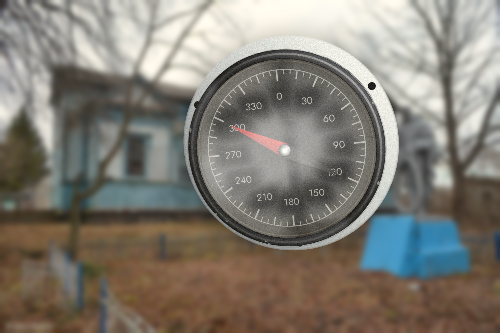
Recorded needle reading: 300
